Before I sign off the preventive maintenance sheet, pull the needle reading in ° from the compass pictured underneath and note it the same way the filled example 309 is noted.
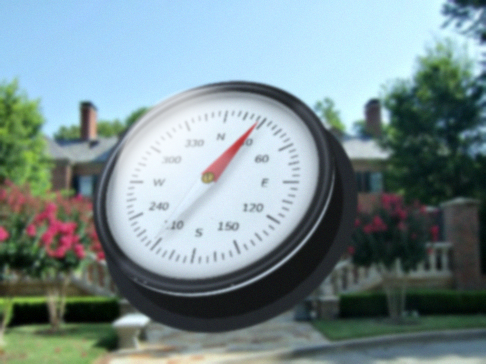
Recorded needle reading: 30
